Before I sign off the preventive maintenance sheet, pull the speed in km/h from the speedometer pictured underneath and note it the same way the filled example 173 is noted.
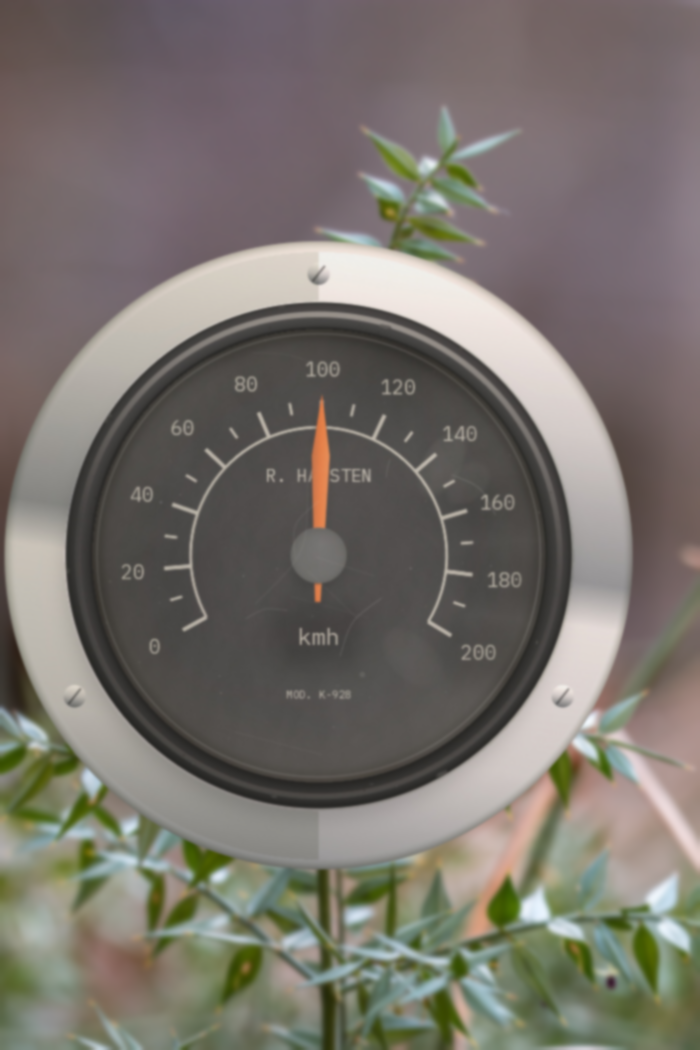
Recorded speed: 100
